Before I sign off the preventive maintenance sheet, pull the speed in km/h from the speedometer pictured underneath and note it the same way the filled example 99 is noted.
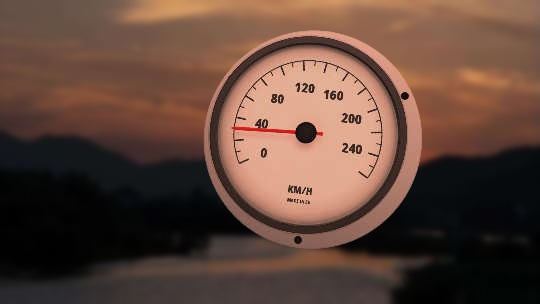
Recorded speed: 30
